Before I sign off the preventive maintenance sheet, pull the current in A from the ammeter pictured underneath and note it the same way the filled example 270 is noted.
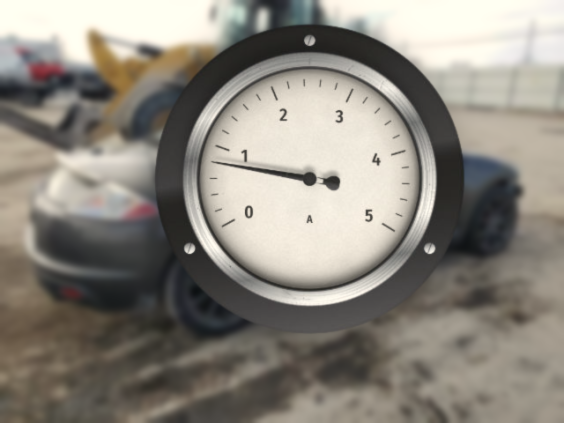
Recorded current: 0.8
